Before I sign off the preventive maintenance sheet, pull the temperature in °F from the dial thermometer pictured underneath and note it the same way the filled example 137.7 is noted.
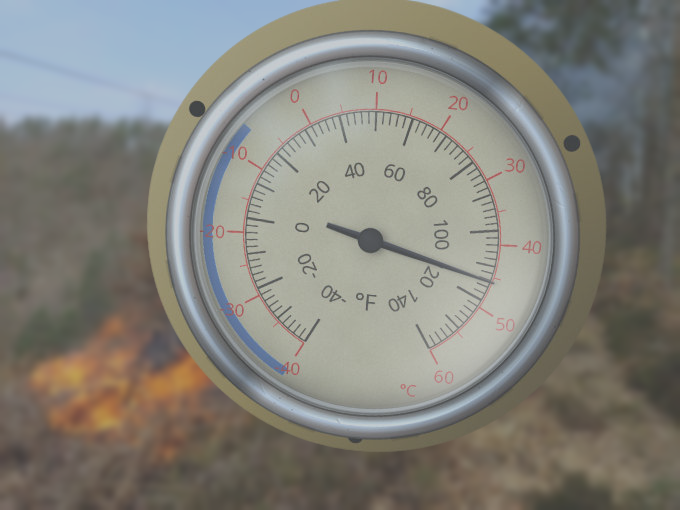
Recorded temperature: 114
